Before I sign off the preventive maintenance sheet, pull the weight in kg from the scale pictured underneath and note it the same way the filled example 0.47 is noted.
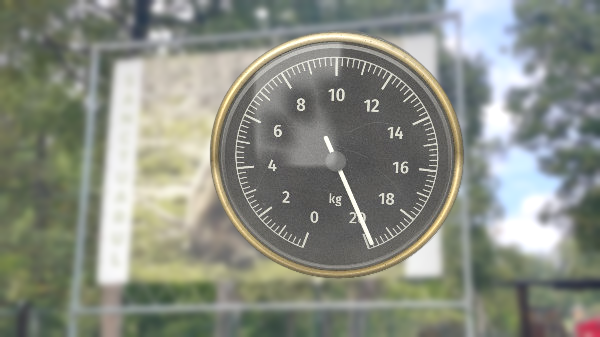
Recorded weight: 19.8
